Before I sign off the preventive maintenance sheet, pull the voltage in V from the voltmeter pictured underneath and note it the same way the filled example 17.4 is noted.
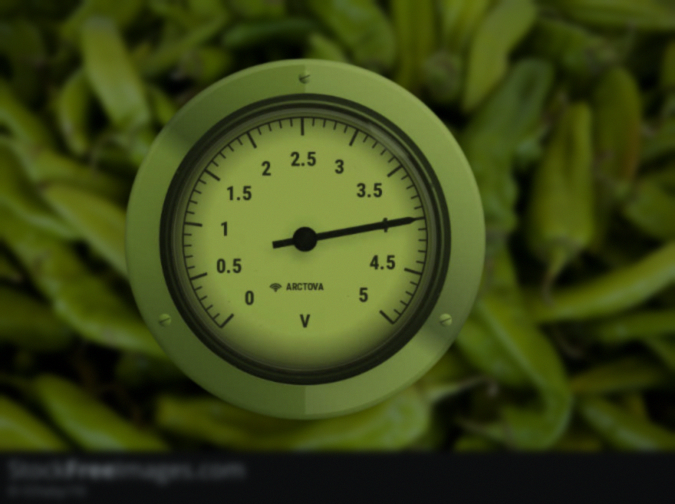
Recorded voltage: 4
